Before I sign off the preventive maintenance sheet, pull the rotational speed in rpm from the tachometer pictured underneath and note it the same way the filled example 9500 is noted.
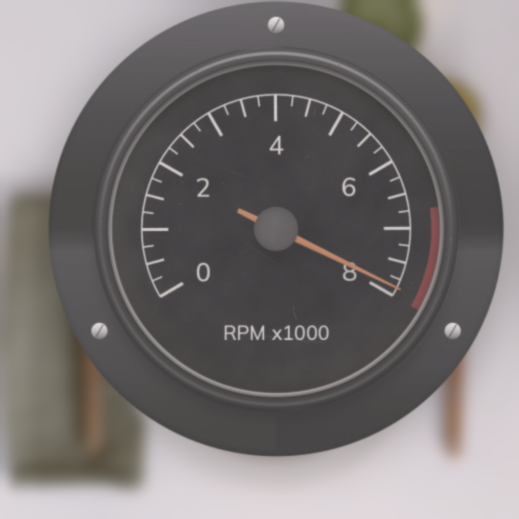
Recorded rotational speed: 7875
